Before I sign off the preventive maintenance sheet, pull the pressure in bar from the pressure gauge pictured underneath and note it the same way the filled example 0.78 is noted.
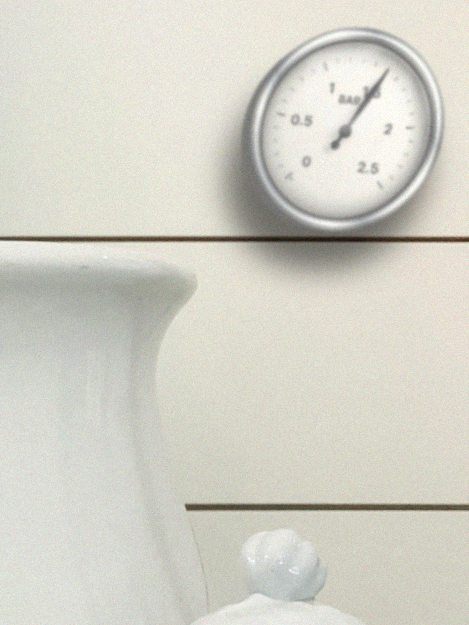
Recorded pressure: 1.5
